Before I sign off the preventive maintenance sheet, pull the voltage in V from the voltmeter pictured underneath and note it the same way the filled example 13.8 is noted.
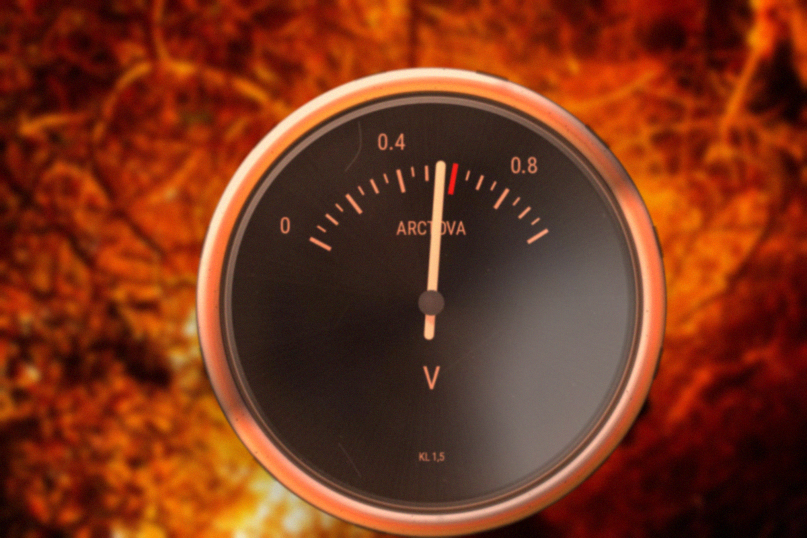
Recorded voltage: 0.55
